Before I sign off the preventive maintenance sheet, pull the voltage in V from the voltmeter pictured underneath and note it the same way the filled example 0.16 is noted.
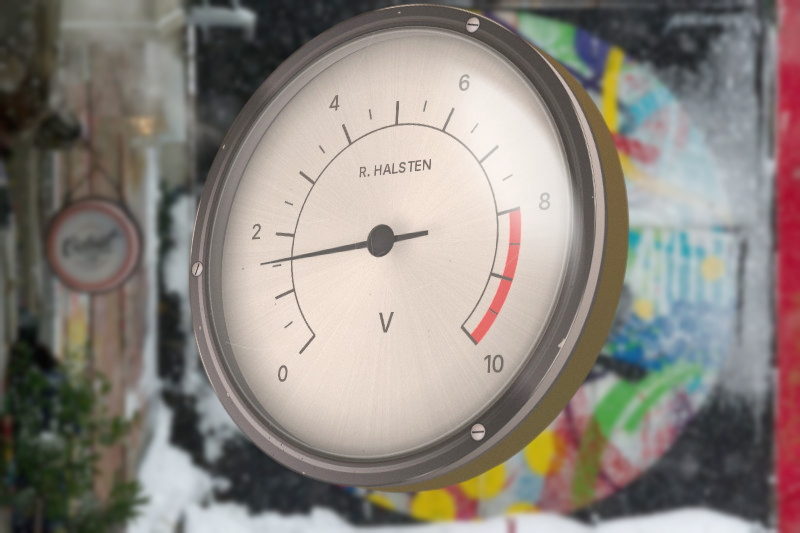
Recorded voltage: 1.5
